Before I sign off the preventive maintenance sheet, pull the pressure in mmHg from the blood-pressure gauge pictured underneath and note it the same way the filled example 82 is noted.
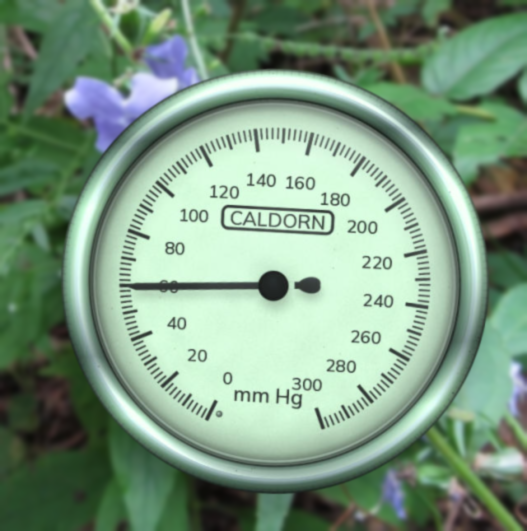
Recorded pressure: 60
